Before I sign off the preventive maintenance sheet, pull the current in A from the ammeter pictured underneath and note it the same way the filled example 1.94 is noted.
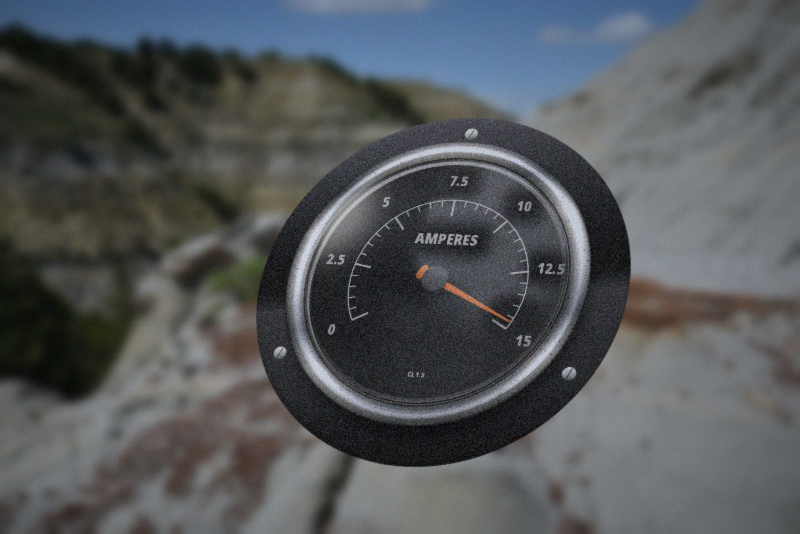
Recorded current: 14.75
